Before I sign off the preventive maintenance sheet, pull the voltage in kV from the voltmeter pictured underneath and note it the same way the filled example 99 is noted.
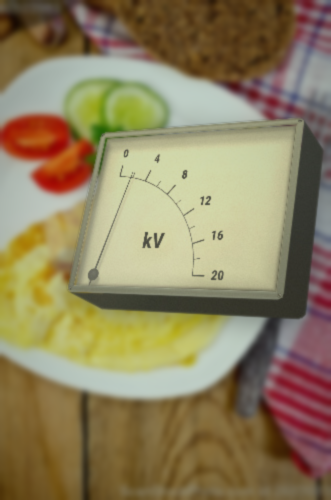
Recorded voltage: 2
